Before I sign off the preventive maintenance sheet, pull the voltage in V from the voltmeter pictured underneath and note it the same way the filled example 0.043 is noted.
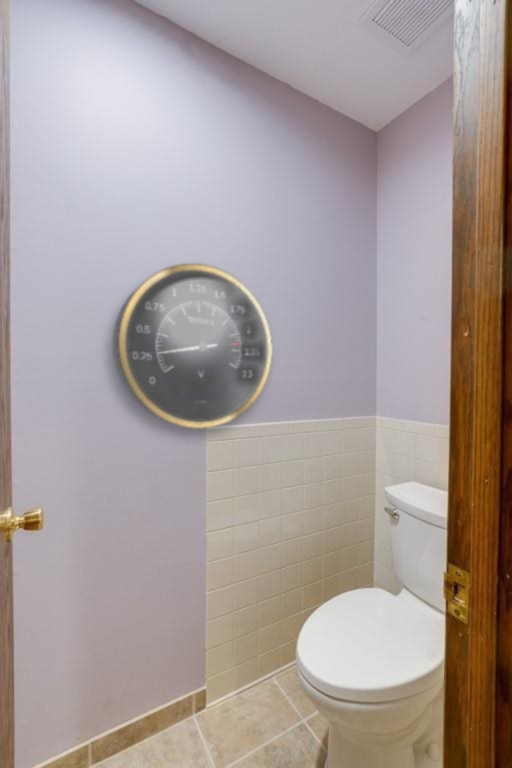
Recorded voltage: 0.25
